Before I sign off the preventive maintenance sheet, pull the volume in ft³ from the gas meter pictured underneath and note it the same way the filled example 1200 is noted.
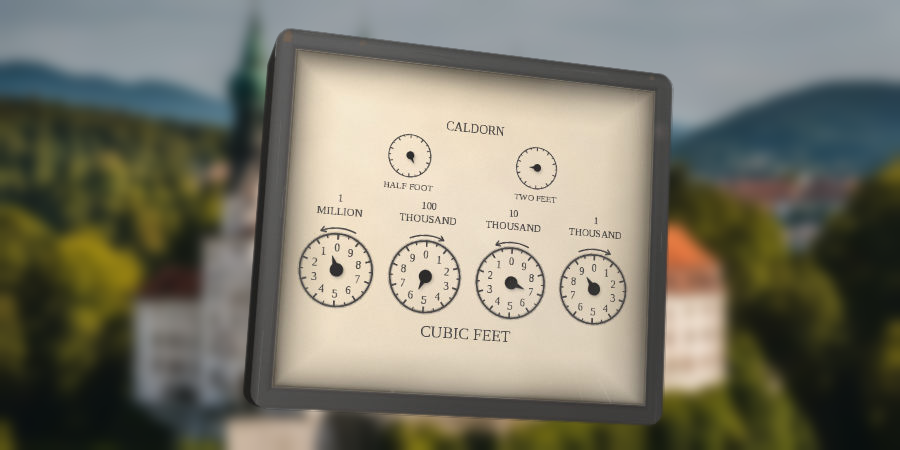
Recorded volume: 56900
